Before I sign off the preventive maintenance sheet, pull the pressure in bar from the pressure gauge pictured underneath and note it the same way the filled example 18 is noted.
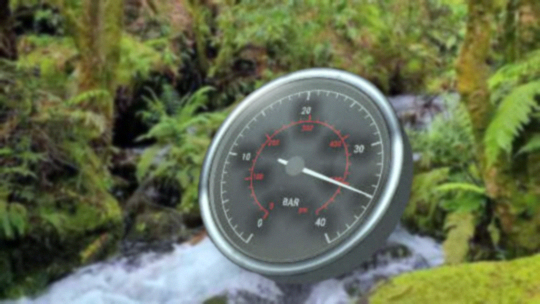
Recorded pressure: 35
